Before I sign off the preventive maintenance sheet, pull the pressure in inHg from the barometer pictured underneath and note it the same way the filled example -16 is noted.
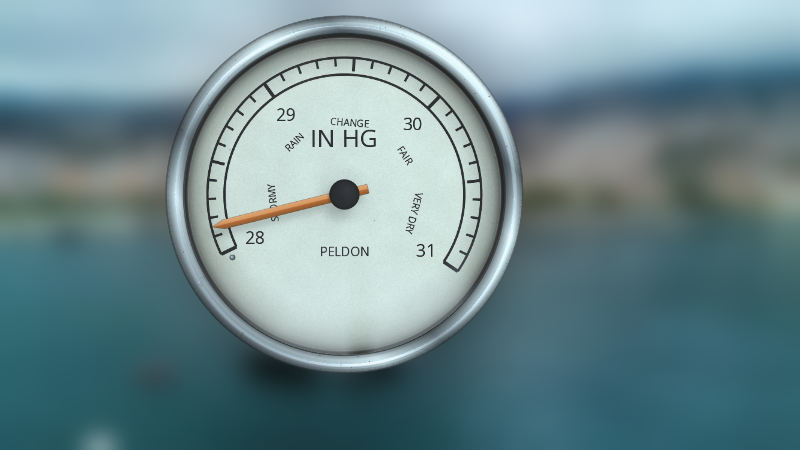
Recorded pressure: 28.15
